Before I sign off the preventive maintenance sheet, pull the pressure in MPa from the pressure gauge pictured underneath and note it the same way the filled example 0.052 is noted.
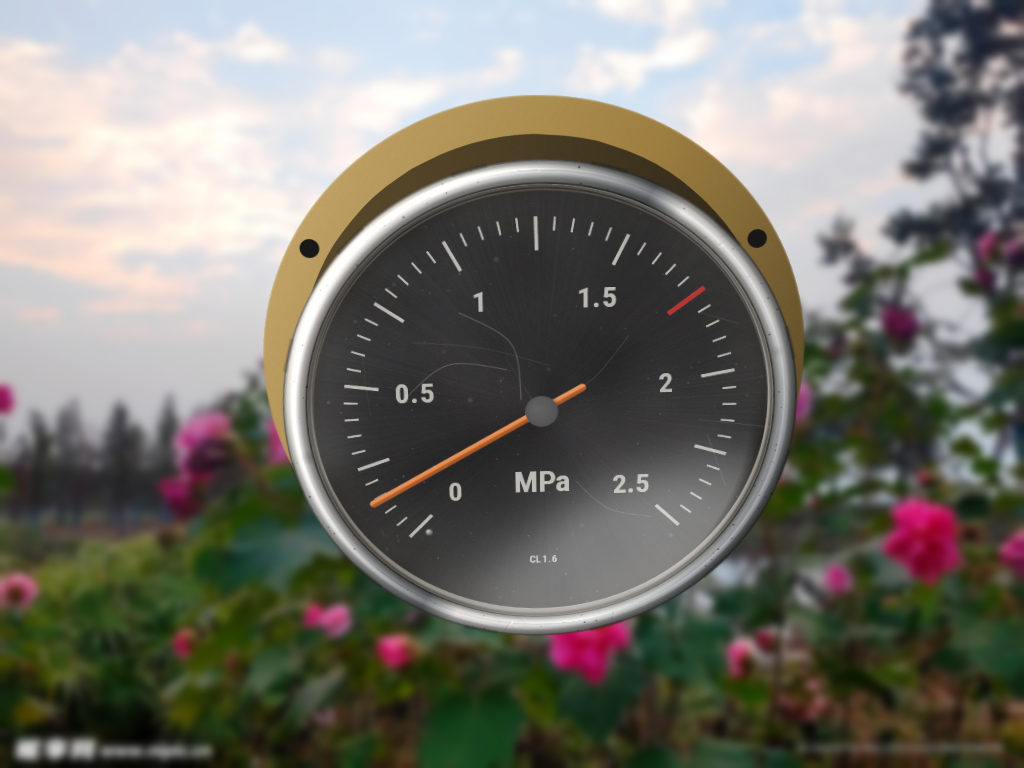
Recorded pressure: 0.15
